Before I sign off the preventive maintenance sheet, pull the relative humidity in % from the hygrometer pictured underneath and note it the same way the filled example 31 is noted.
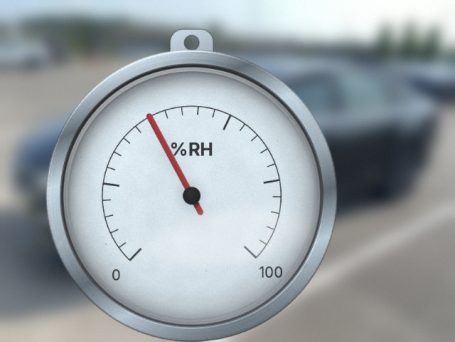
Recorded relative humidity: 40
